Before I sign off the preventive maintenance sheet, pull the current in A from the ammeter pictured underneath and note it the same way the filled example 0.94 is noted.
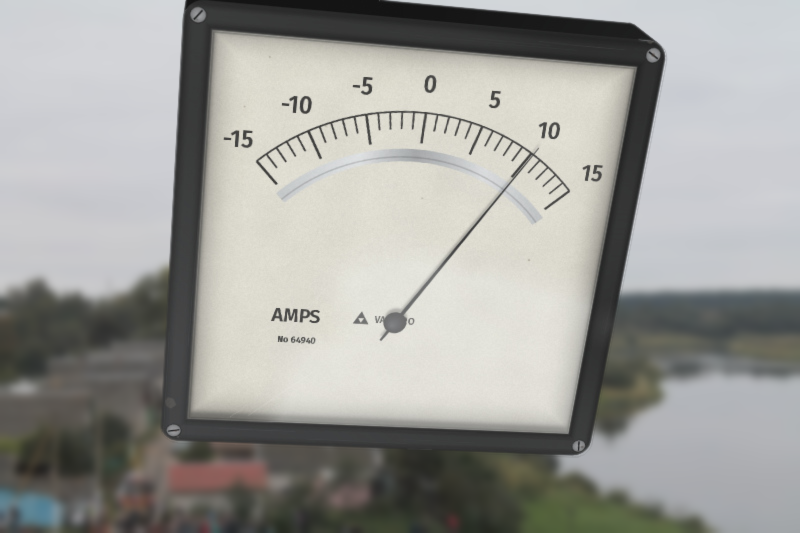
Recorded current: 10
